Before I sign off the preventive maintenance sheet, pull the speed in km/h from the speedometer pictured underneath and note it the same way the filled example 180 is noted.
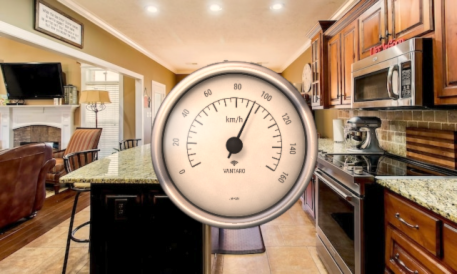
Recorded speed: 95
